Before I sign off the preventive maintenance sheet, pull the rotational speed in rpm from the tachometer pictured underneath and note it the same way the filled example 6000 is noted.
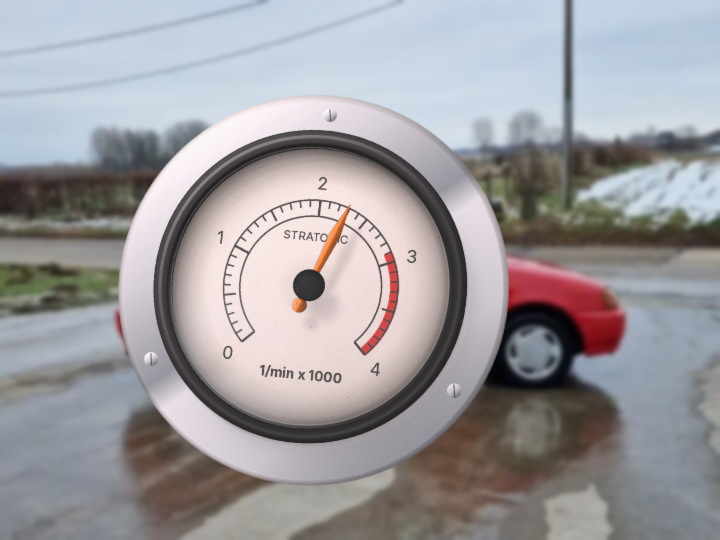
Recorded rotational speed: 2300
